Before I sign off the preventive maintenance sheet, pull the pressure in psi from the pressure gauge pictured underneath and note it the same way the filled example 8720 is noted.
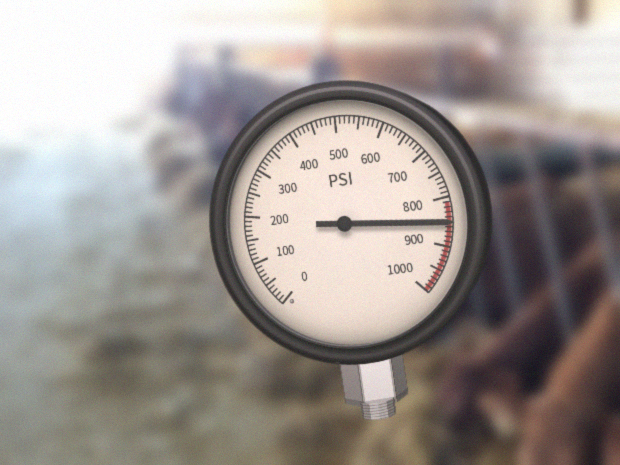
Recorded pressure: 850
